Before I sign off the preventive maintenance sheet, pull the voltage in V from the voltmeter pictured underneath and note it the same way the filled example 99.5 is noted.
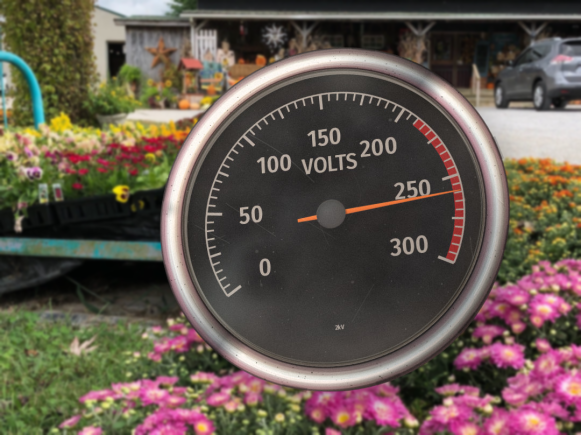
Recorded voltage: 260
